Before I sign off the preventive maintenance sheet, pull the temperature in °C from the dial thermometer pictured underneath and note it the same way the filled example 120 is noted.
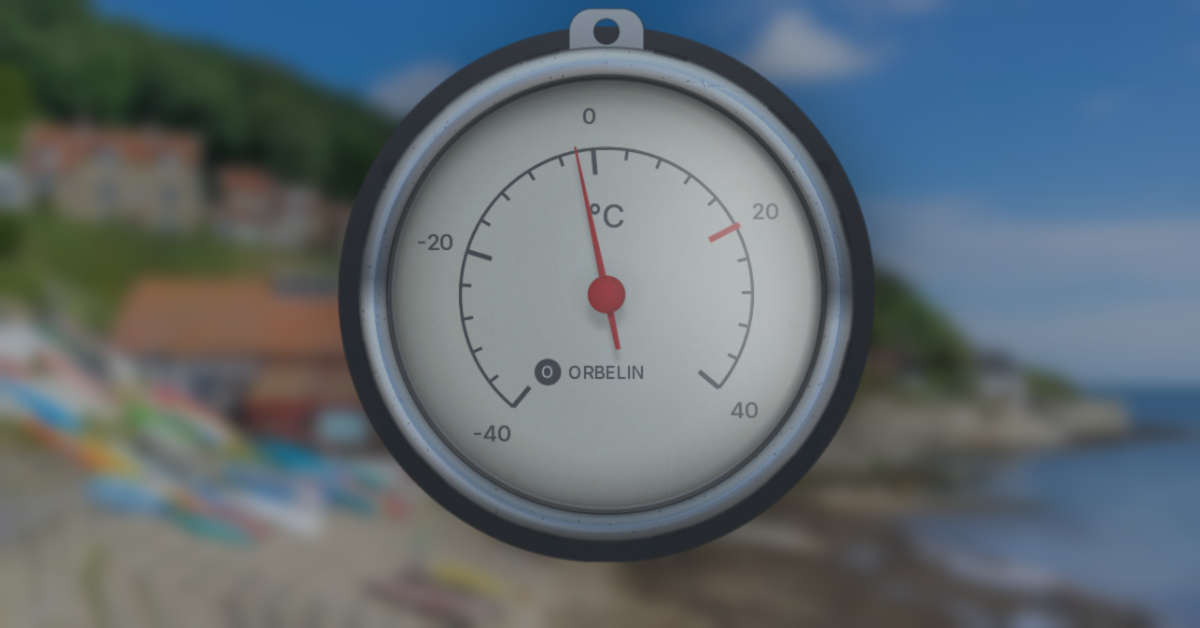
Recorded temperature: -2
